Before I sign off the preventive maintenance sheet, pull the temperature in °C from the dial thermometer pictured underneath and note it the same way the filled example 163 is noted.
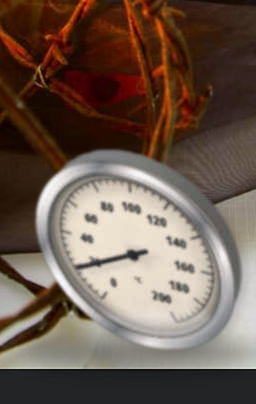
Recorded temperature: 20
